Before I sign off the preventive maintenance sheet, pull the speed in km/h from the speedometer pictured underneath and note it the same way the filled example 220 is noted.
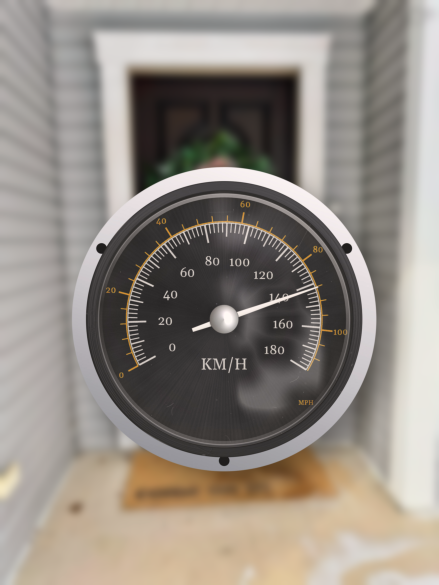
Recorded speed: 142
